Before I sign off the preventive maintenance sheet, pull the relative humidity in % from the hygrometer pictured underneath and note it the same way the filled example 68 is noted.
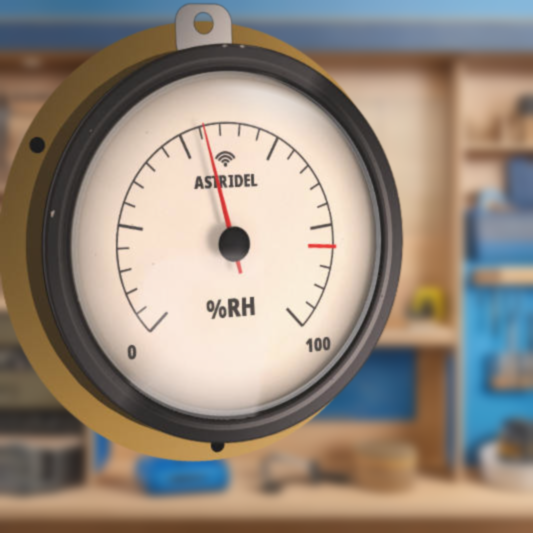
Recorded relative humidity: 44
